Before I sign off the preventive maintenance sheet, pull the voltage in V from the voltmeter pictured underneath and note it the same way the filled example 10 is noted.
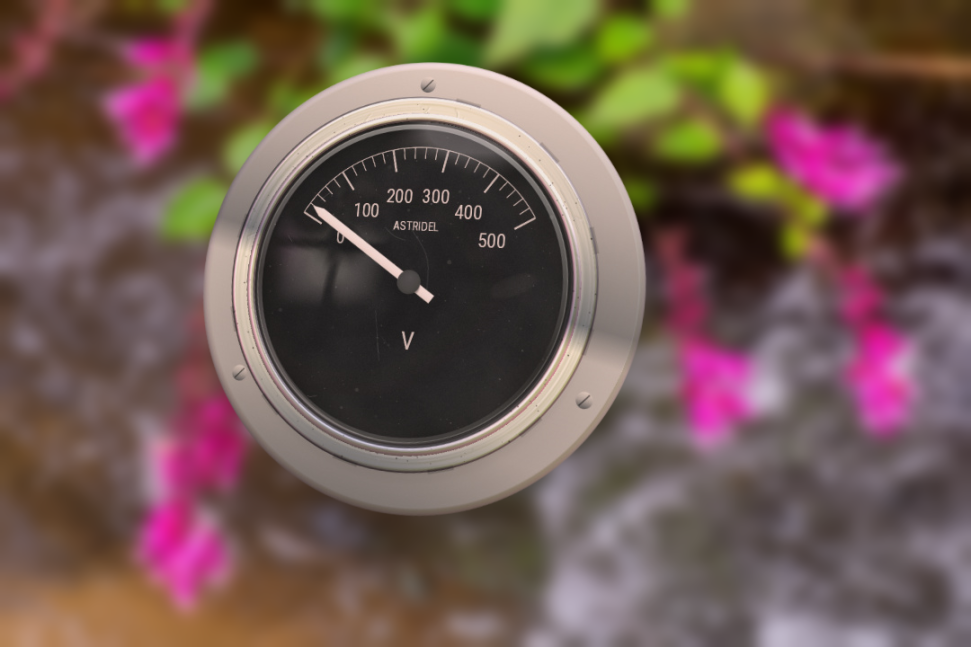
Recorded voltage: 20
